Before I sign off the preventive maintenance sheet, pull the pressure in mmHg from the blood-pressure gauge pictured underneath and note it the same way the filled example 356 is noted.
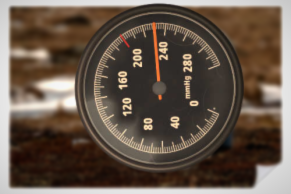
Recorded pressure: 230
